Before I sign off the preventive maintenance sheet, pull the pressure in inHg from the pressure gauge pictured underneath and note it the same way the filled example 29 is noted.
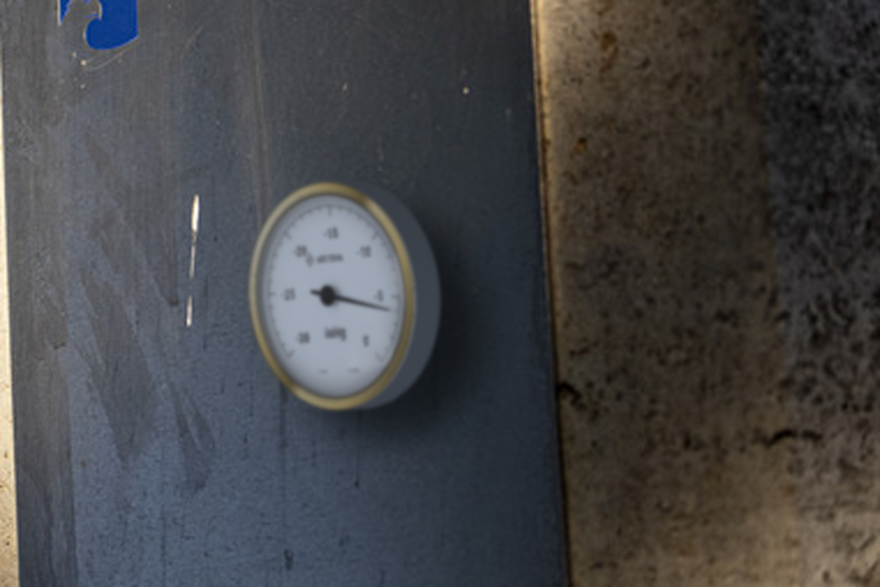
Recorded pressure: -4
